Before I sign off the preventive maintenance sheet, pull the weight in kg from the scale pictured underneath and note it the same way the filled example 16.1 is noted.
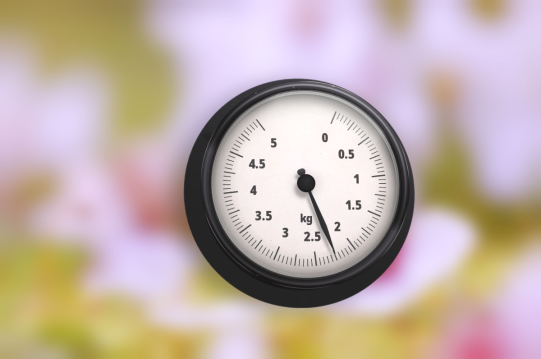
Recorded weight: 2.25
